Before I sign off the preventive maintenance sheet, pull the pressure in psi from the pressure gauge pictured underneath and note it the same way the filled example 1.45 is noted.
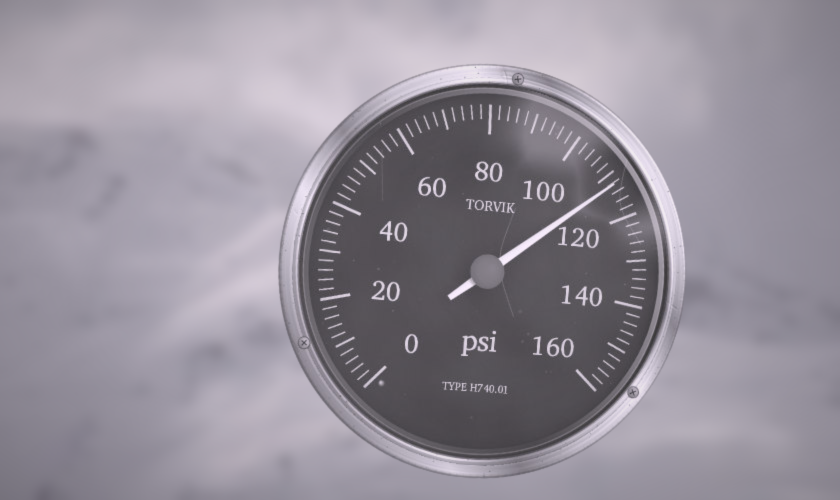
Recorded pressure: 112
